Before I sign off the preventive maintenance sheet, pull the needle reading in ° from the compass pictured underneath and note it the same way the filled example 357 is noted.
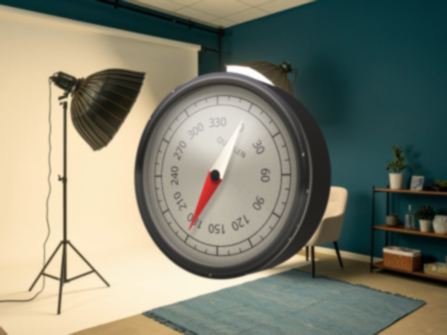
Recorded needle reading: 180
